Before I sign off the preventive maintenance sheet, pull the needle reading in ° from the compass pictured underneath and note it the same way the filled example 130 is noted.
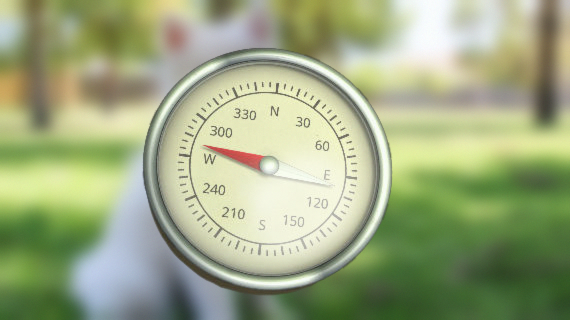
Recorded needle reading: 280
